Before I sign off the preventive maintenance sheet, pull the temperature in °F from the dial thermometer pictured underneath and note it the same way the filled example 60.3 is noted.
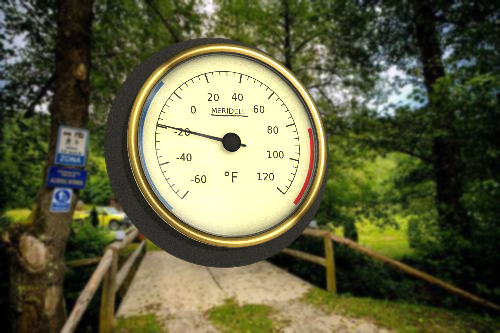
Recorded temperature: -20
